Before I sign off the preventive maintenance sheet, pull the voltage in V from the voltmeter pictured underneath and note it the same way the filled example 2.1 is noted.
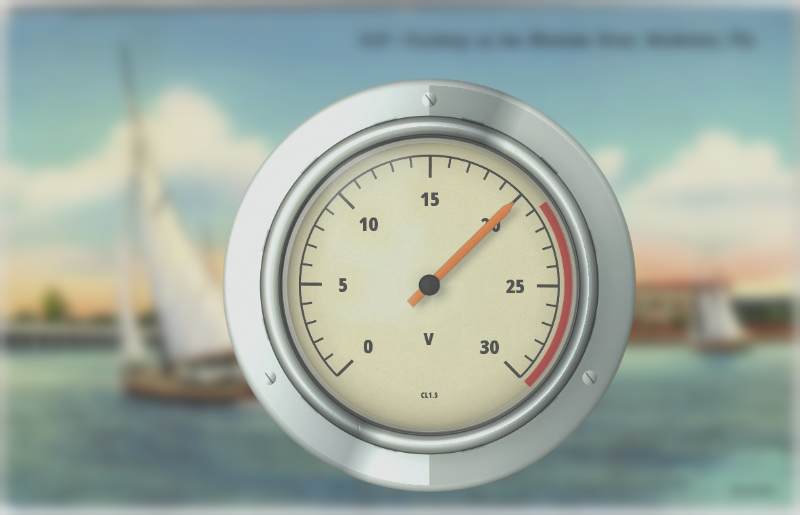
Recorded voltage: 20
